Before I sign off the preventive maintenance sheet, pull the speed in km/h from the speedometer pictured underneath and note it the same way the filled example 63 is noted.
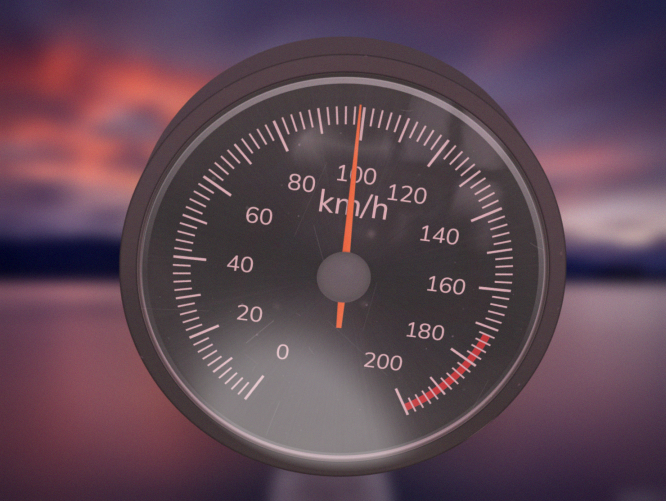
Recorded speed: 99
